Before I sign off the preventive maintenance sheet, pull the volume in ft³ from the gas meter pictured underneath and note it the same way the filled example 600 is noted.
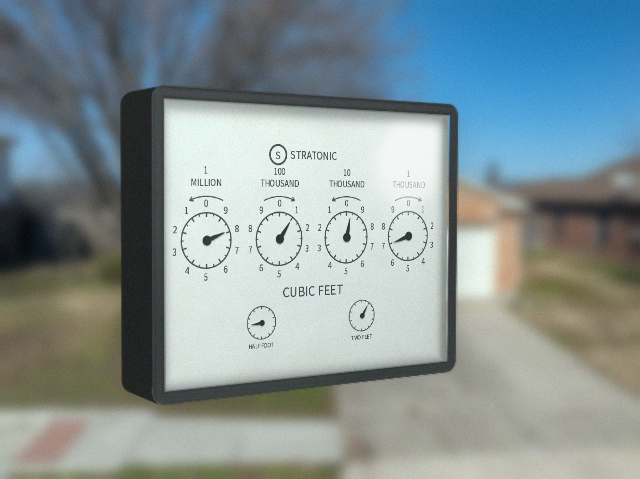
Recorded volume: 809700
